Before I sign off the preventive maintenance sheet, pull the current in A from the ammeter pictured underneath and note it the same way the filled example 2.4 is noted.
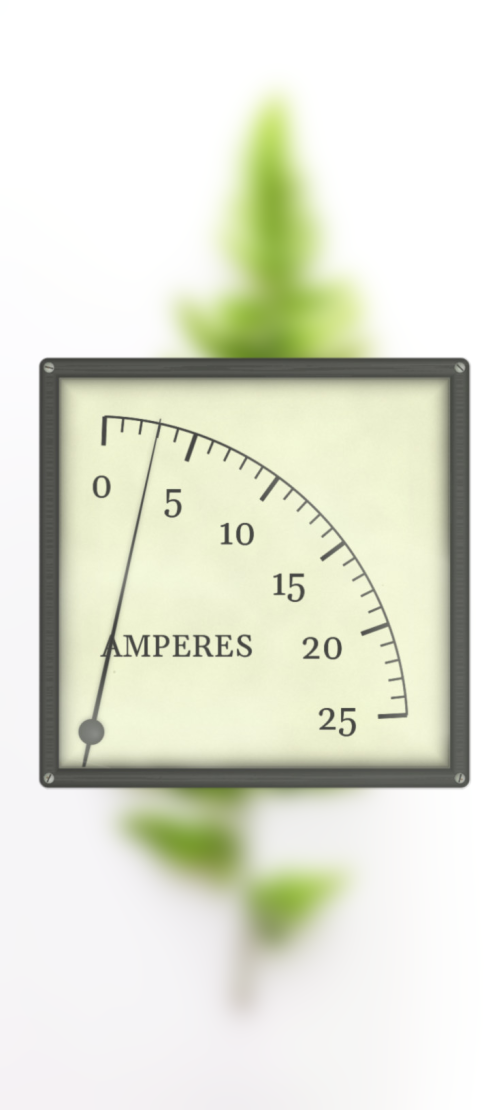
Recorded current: 3
